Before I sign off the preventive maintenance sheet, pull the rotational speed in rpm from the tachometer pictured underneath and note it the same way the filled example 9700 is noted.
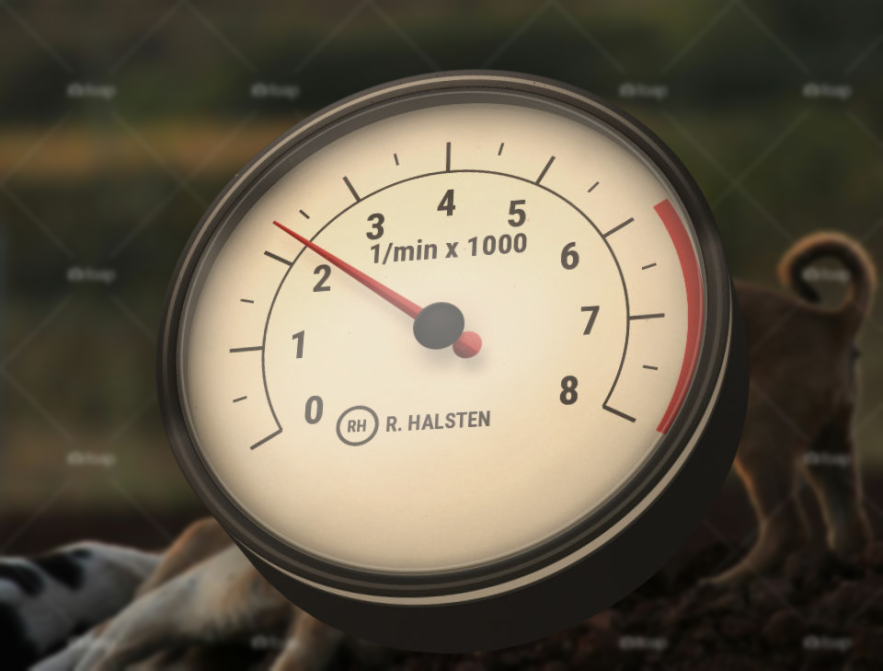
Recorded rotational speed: 2250
